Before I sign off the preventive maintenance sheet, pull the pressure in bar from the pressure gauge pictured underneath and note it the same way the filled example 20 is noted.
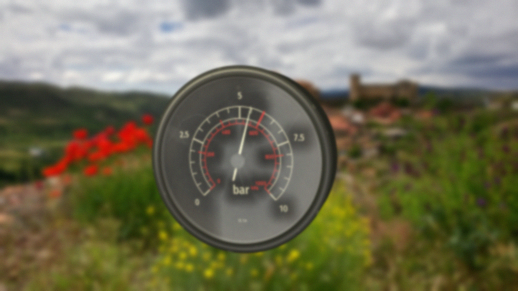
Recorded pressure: 5.5
